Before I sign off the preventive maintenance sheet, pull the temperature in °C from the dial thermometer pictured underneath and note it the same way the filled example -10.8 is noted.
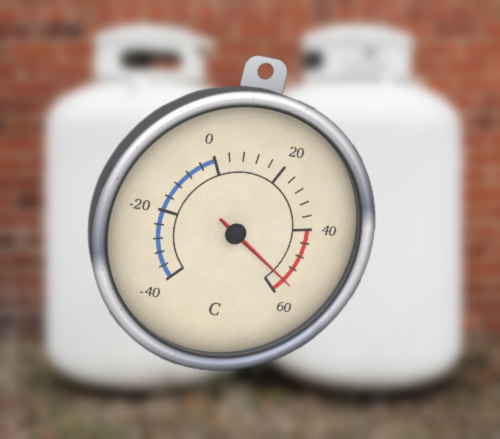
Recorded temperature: 56
